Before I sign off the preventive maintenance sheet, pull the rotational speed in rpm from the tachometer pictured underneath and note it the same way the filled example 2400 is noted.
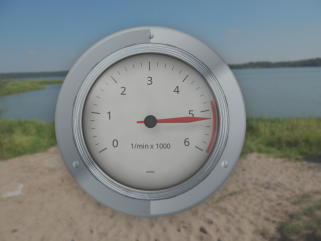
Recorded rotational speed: 5200
